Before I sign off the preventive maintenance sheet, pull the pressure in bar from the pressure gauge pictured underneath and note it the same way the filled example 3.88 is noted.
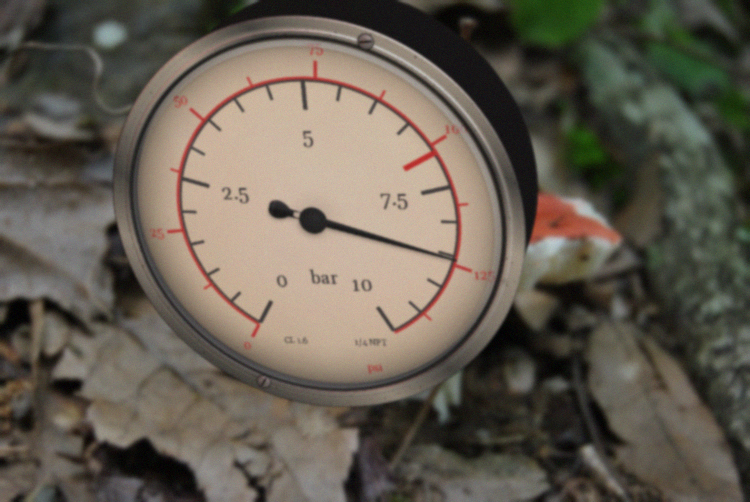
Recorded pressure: 8.5
